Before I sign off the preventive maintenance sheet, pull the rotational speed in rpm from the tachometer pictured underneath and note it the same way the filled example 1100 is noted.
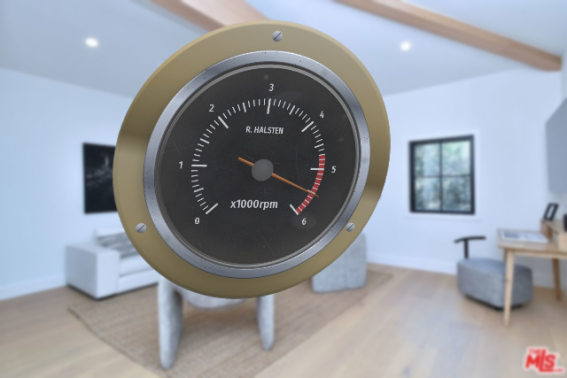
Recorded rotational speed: 5500
